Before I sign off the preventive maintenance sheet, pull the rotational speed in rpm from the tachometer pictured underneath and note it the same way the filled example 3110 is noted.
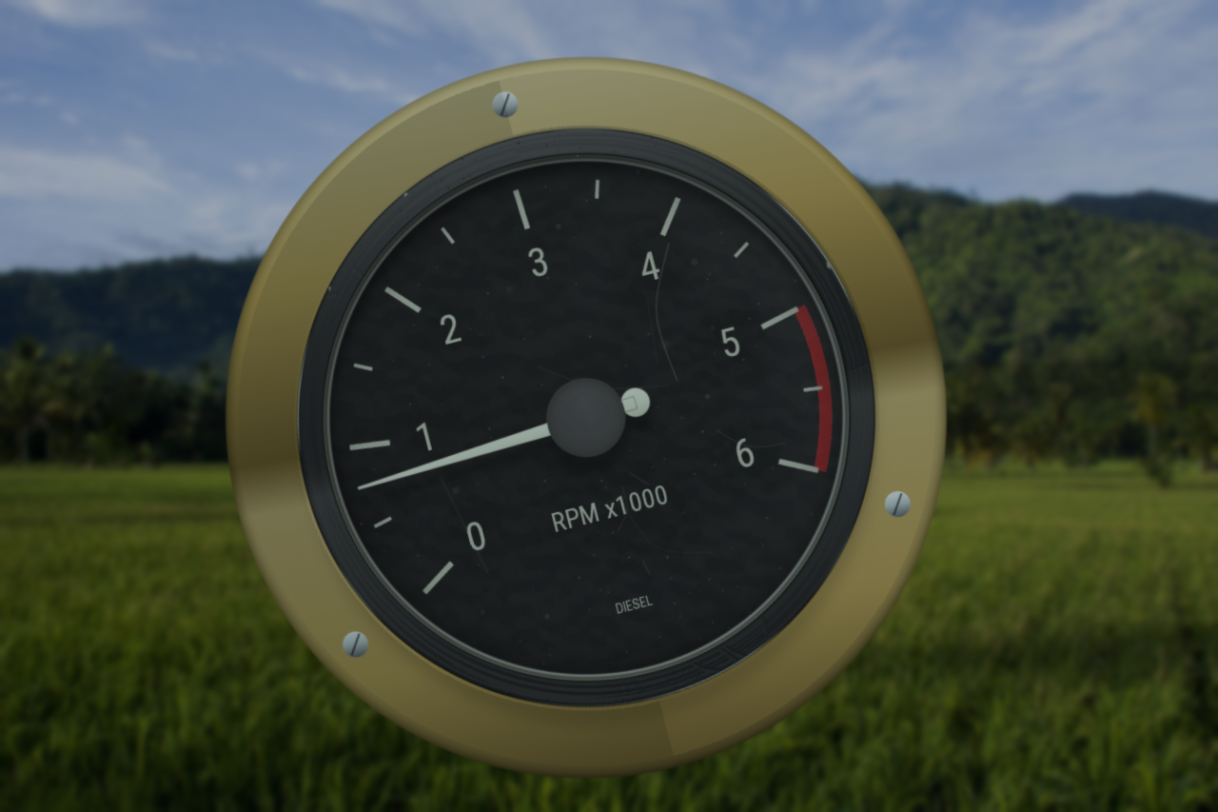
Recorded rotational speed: 750
